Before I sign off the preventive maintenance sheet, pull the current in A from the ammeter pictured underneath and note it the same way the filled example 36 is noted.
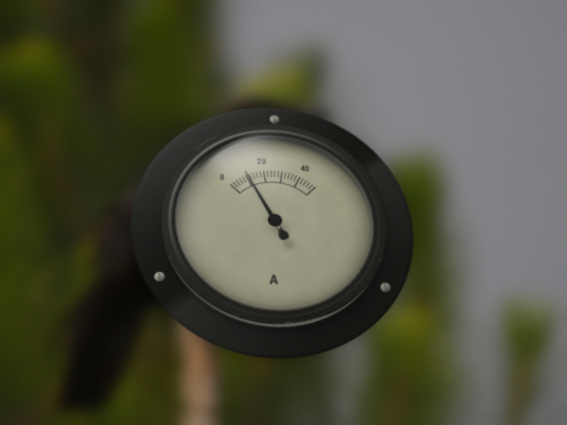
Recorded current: 10
